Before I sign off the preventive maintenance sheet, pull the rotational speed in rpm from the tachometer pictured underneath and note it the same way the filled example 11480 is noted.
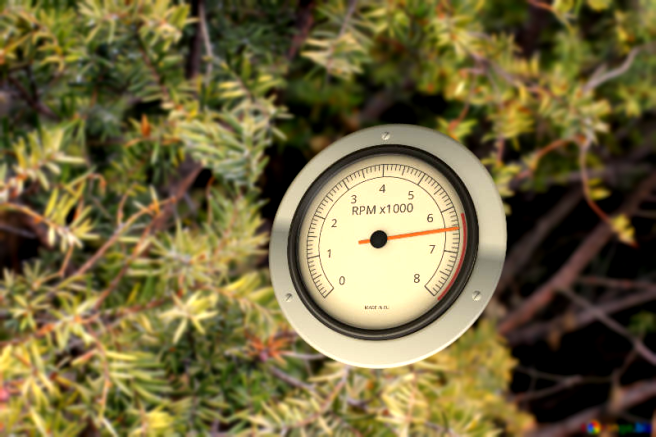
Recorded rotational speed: 6500
